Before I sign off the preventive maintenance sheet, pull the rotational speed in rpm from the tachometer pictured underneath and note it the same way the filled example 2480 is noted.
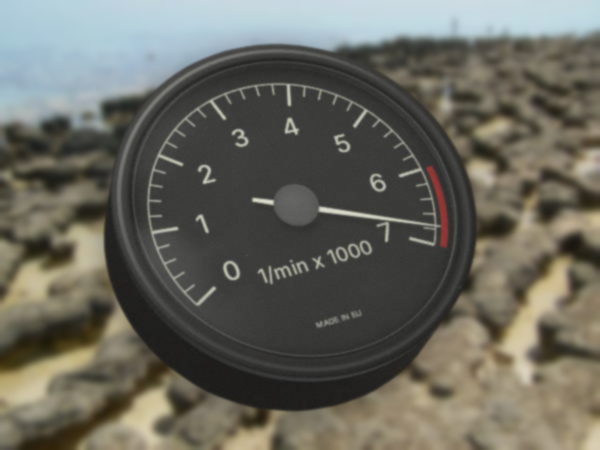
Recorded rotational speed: 6800
